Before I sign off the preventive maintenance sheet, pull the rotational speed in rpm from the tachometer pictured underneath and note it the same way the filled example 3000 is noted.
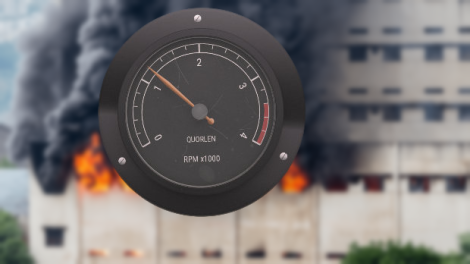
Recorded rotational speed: 1200
